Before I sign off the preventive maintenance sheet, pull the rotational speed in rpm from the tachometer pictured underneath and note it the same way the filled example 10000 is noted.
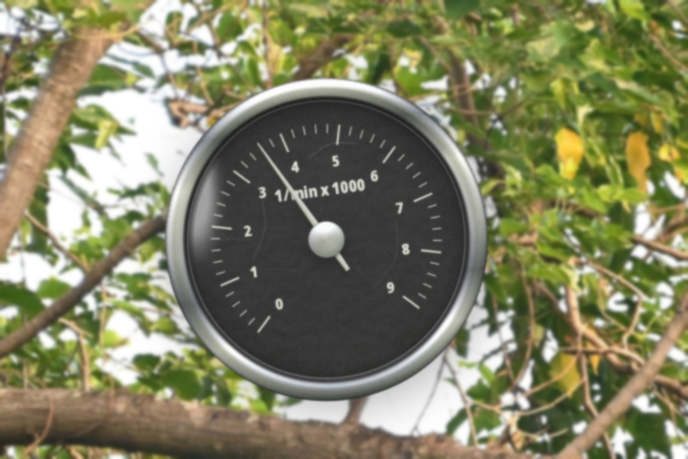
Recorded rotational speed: 3600
